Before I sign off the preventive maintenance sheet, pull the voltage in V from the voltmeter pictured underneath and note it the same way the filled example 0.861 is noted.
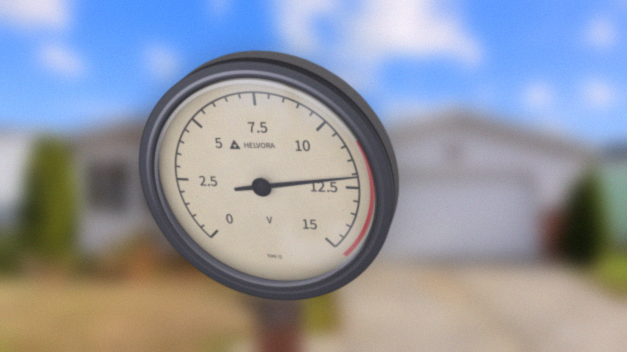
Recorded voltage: 12
